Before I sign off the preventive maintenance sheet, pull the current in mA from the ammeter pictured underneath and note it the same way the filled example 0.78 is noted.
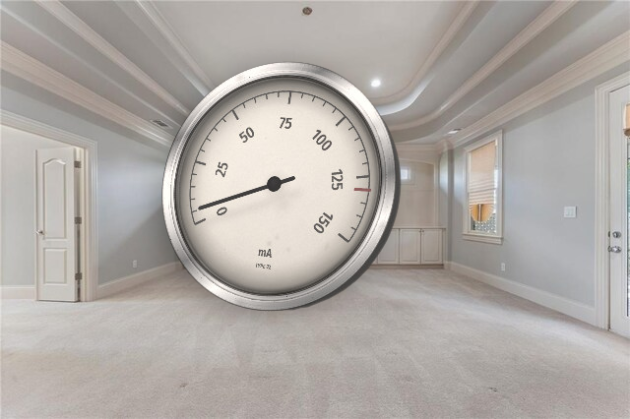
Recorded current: 5
